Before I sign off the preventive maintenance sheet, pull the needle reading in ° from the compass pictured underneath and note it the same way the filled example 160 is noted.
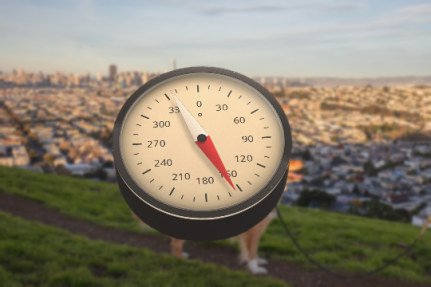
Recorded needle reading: 155
